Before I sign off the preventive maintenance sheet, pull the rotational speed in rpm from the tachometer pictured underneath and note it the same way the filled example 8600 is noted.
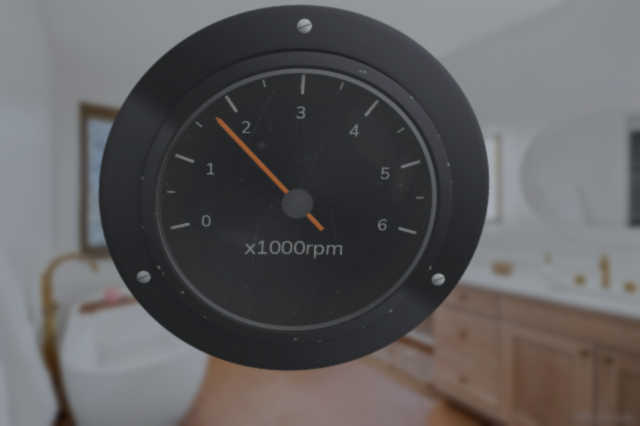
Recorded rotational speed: 1750
